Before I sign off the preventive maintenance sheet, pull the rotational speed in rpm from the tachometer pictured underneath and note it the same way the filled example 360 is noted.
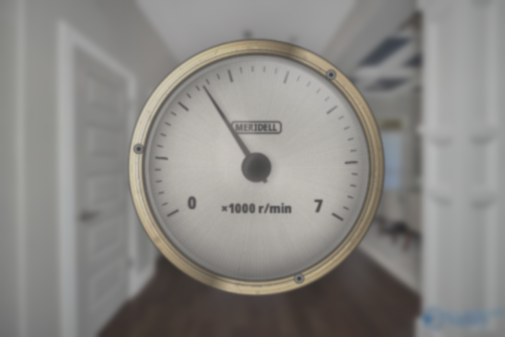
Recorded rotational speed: 2500
